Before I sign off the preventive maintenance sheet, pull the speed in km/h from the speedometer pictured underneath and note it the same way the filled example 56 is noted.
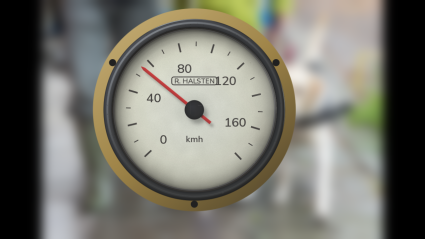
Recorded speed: 55
